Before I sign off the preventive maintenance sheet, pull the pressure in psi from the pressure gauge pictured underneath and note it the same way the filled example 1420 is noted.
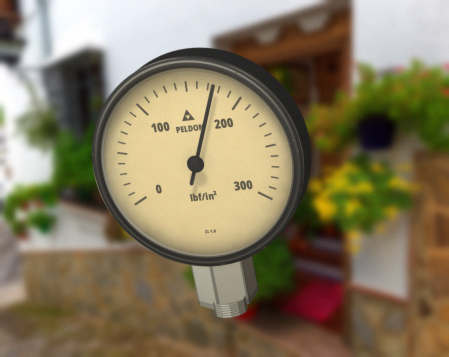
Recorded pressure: 175
